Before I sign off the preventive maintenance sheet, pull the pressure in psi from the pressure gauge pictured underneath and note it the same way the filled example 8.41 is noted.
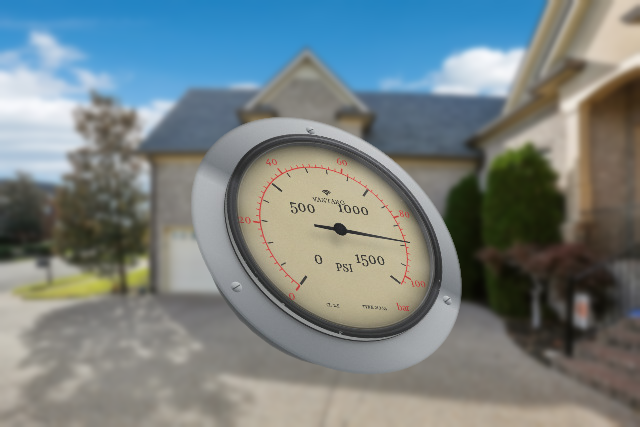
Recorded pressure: 1300
